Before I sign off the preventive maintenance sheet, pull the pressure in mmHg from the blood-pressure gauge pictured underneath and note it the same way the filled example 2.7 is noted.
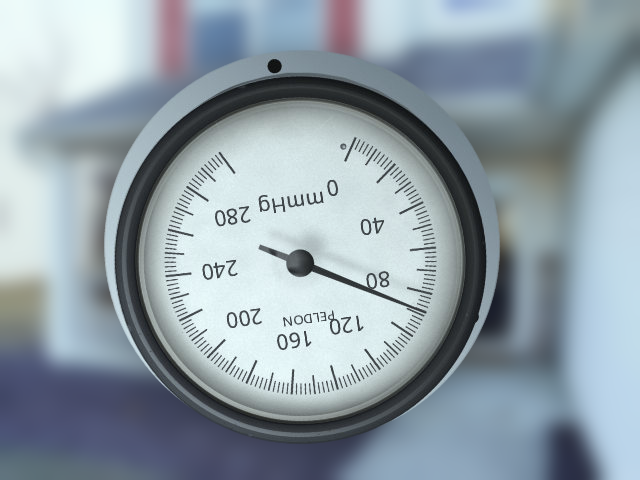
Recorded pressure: 88
